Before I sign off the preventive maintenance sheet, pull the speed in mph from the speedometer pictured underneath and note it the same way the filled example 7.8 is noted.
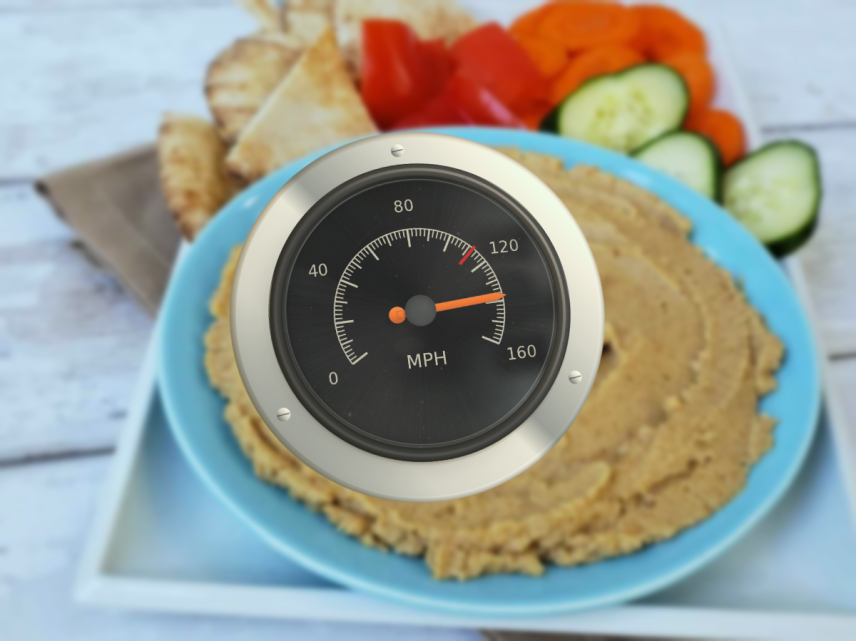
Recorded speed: 138
